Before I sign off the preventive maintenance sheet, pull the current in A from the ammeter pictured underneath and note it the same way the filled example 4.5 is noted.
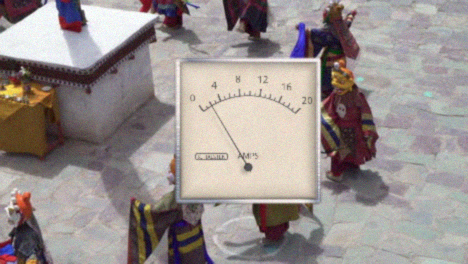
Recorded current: 2
